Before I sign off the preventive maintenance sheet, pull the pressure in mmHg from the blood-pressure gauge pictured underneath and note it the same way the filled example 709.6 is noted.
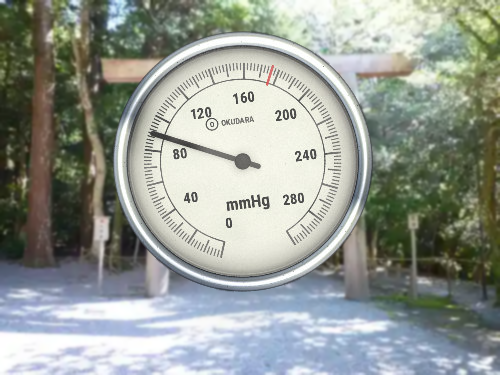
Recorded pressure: 90
